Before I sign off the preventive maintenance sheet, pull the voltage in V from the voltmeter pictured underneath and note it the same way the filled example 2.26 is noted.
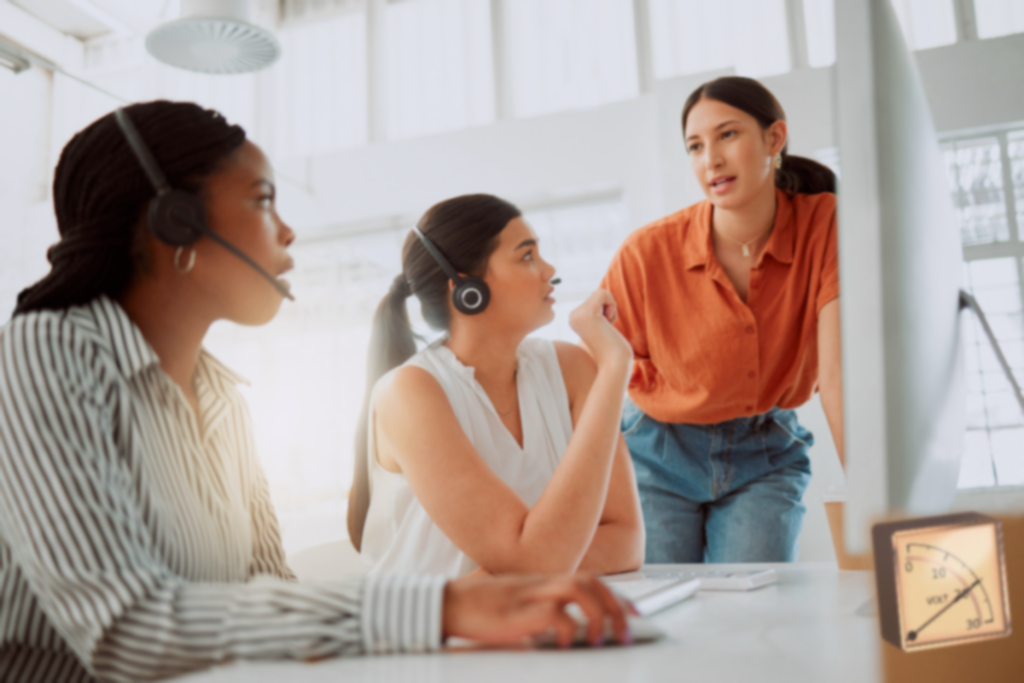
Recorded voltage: 20
